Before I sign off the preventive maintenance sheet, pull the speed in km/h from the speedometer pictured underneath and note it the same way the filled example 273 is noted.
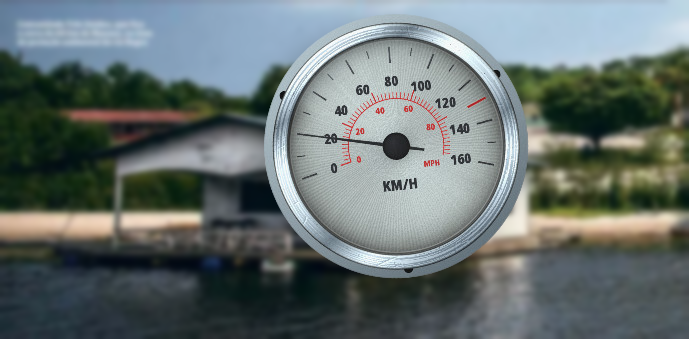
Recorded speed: 20
